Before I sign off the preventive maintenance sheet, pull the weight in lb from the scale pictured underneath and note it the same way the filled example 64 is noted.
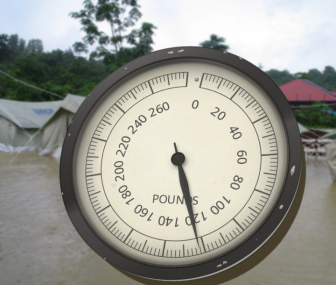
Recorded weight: 122
